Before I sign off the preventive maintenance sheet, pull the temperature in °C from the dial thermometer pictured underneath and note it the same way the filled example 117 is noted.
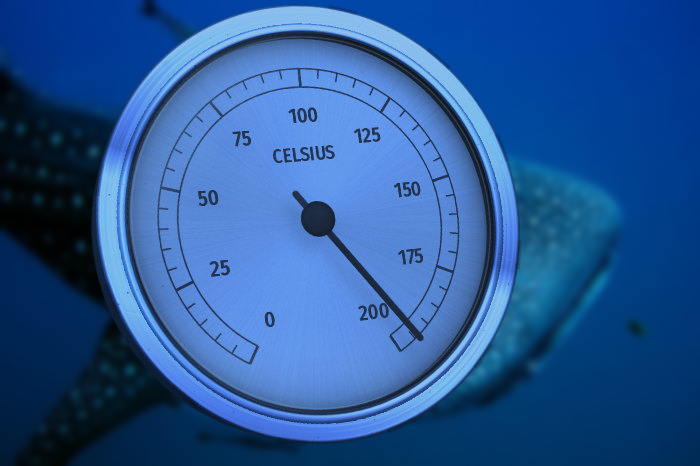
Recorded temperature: 195
